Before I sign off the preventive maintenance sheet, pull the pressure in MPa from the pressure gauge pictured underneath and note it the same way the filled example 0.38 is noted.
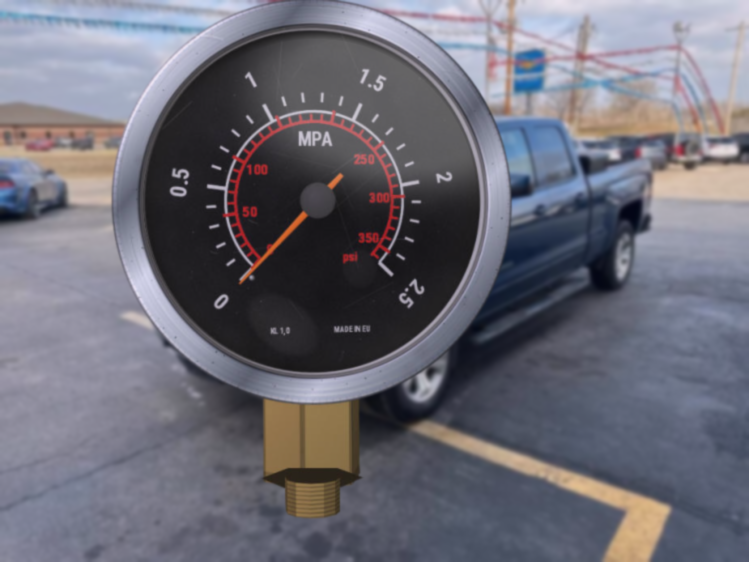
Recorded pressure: 0
